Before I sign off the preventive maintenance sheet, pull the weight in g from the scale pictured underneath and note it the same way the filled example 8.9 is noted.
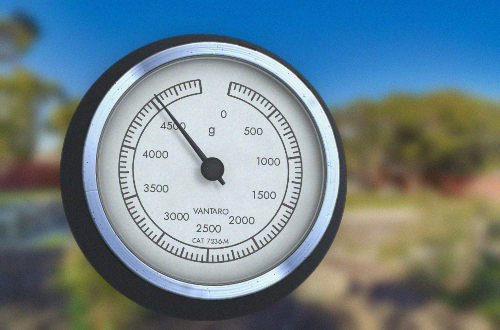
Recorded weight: 4550
